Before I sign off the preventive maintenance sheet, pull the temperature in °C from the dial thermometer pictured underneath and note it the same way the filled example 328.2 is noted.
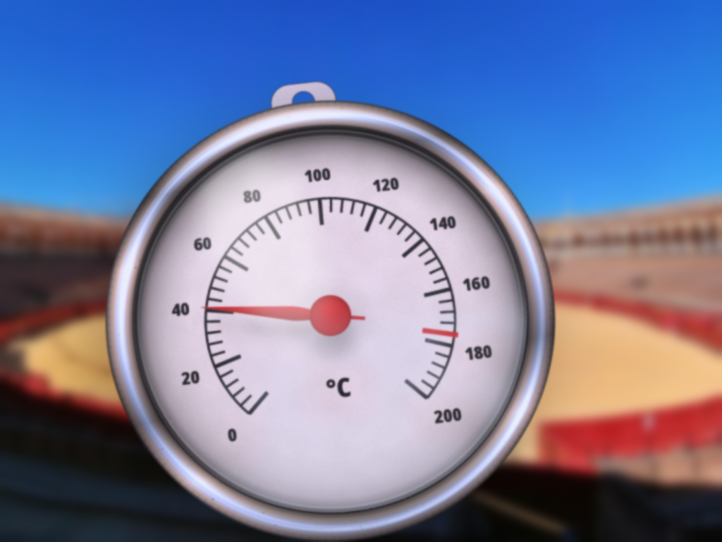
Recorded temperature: 40
